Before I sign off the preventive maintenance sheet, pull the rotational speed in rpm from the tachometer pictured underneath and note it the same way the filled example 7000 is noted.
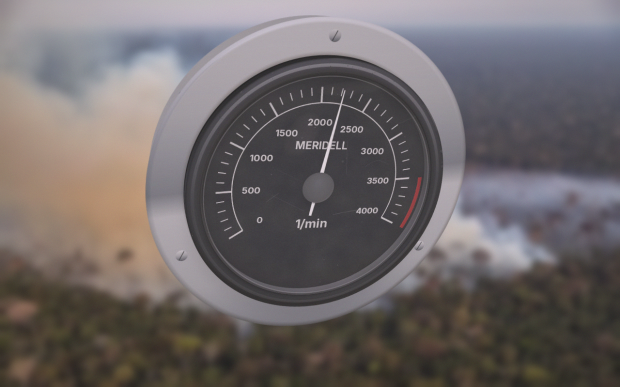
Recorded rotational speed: 2200
